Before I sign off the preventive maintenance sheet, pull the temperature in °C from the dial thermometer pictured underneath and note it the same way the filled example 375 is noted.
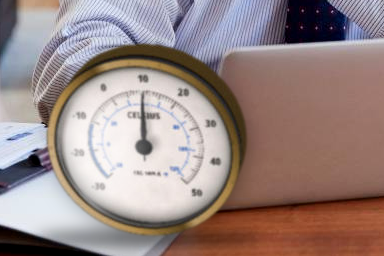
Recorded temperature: 10
